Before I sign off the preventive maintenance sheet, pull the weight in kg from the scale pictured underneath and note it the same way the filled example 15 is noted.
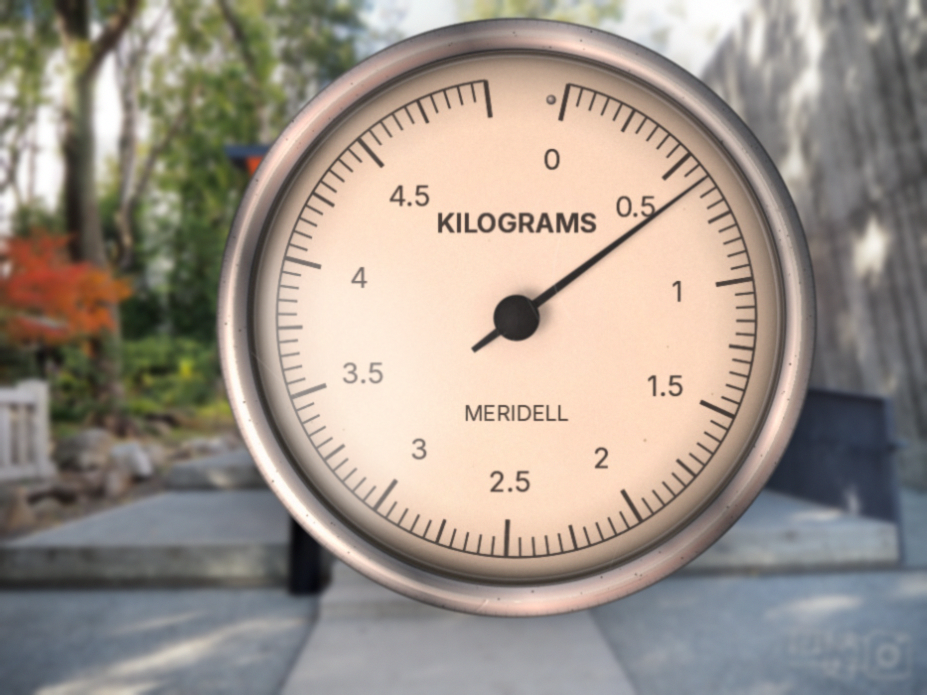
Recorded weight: 0.6
